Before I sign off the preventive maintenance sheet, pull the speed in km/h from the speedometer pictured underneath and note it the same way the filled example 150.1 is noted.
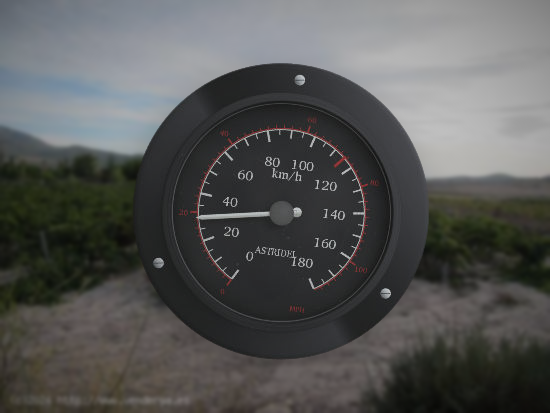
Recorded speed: 30
